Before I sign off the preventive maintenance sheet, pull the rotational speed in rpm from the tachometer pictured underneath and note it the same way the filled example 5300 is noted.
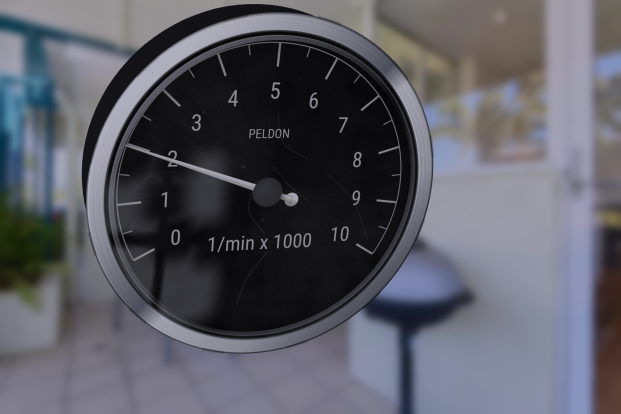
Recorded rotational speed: 2000
